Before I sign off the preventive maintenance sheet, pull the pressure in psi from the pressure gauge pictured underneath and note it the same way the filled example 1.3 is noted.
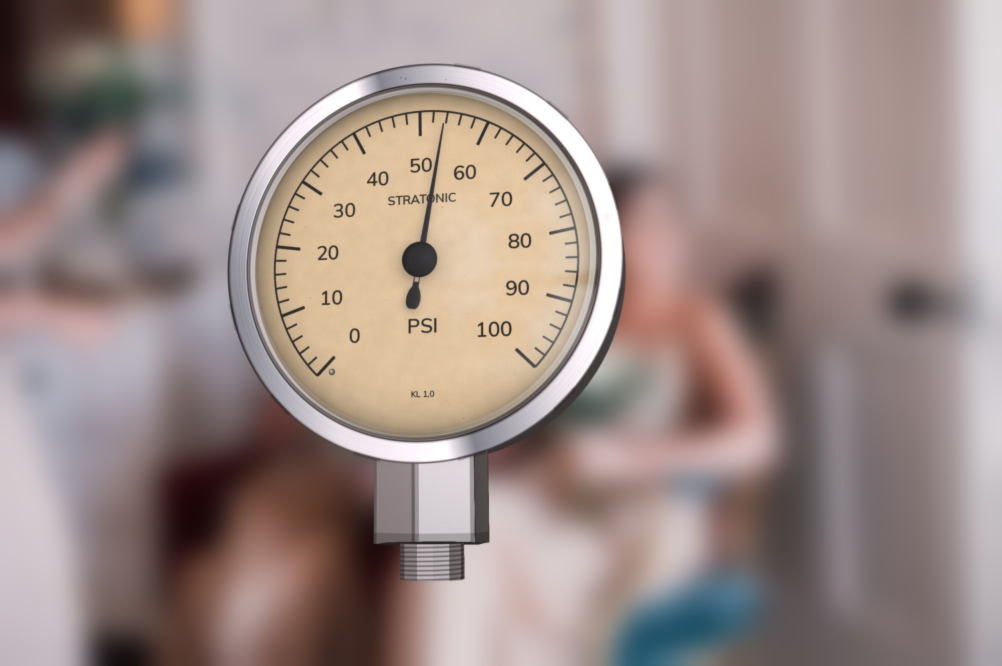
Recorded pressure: 54
